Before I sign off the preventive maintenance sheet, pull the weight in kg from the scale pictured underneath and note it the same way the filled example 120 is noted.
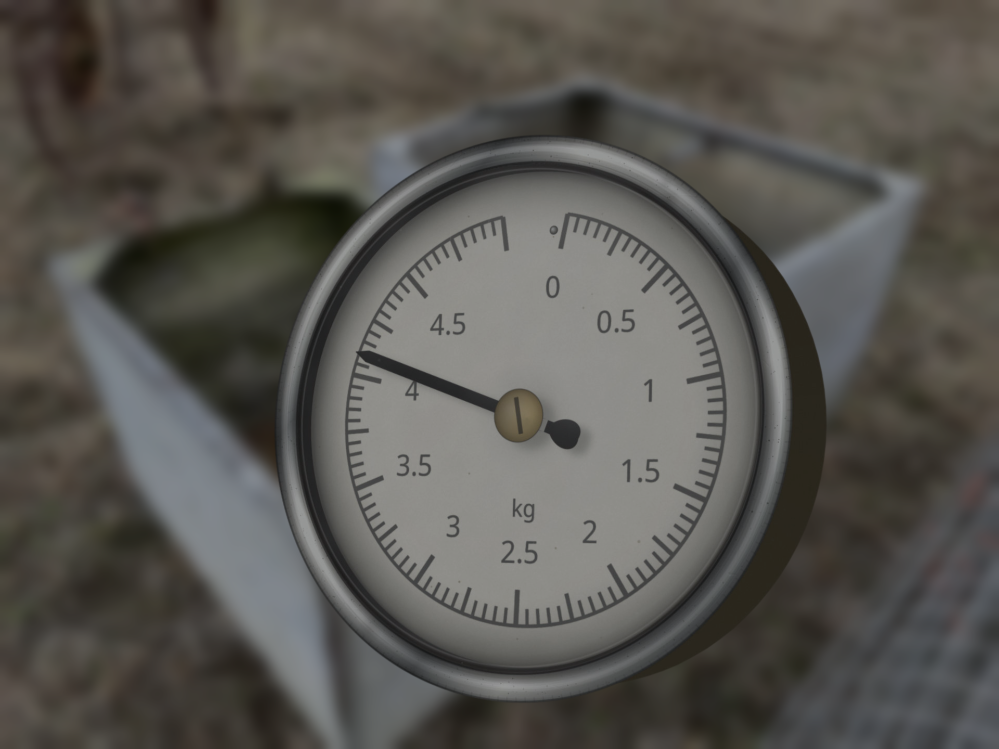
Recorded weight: 4.1
